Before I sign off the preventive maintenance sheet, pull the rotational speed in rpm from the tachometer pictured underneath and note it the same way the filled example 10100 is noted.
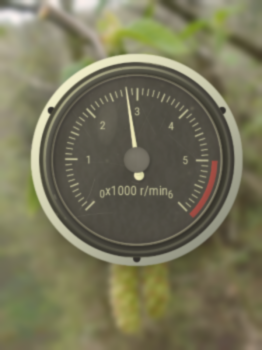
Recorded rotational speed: 2800
